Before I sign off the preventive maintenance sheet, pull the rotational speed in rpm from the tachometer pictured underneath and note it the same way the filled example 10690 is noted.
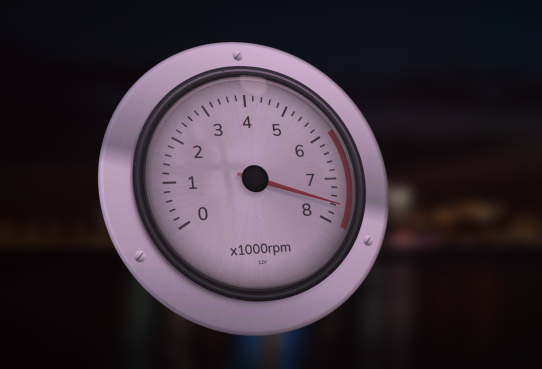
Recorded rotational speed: 7600
